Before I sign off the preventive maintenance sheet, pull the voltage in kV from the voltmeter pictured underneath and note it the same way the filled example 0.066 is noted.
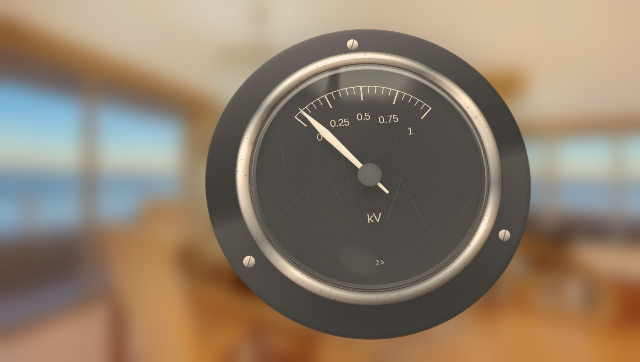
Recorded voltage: 0.05
